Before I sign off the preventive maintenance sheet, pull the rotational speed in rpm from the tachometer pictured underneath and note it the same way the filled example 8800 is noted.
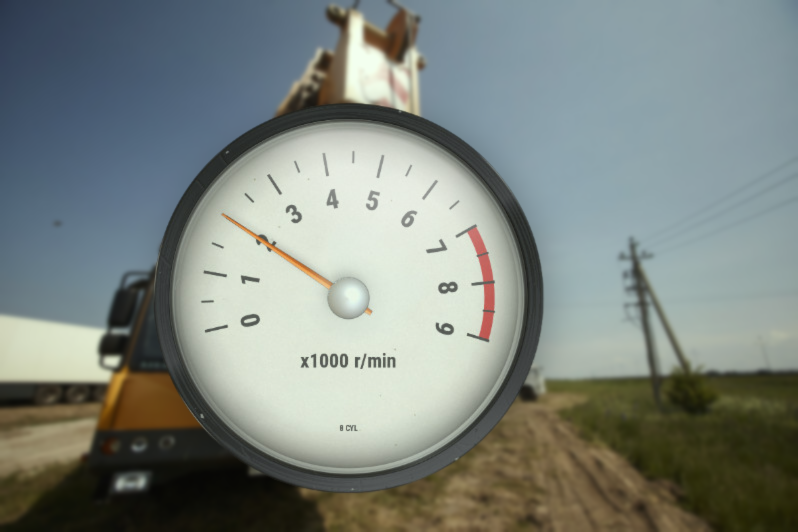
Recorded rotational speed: 2000
